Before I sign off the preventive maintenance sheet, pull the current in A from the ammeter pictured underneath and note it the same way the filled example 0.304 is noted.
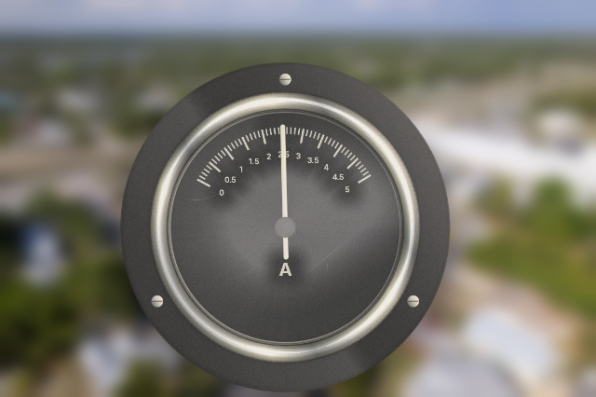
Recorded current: 2.5
